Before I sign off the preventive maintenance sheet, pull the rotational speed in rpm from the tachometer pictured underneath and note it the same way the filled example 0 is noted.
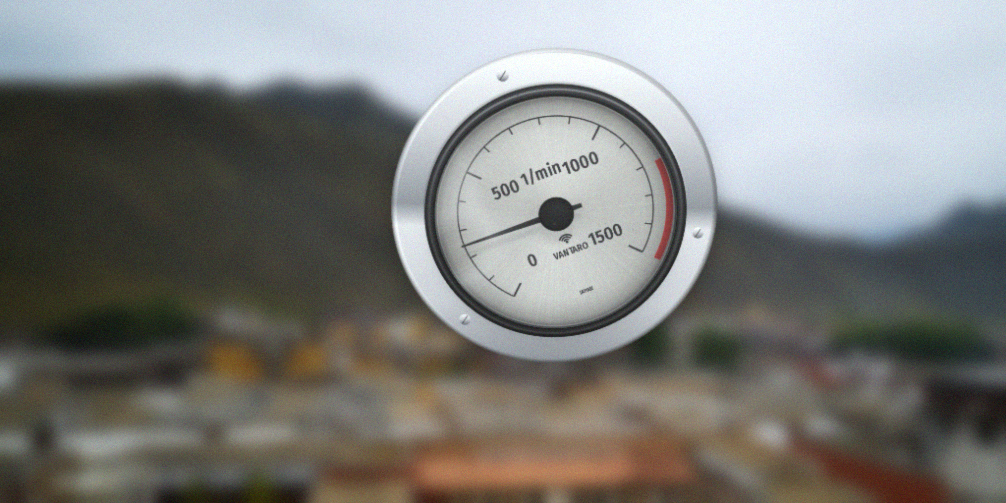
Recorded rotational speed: 250
